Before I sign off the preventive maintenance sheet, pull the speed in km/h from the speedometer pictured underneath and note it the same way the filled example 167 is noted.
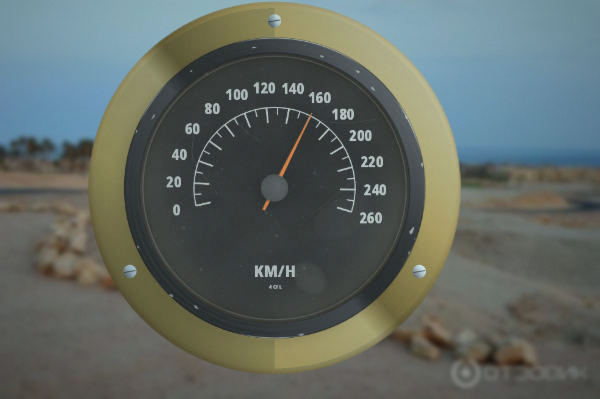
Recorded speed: 160
